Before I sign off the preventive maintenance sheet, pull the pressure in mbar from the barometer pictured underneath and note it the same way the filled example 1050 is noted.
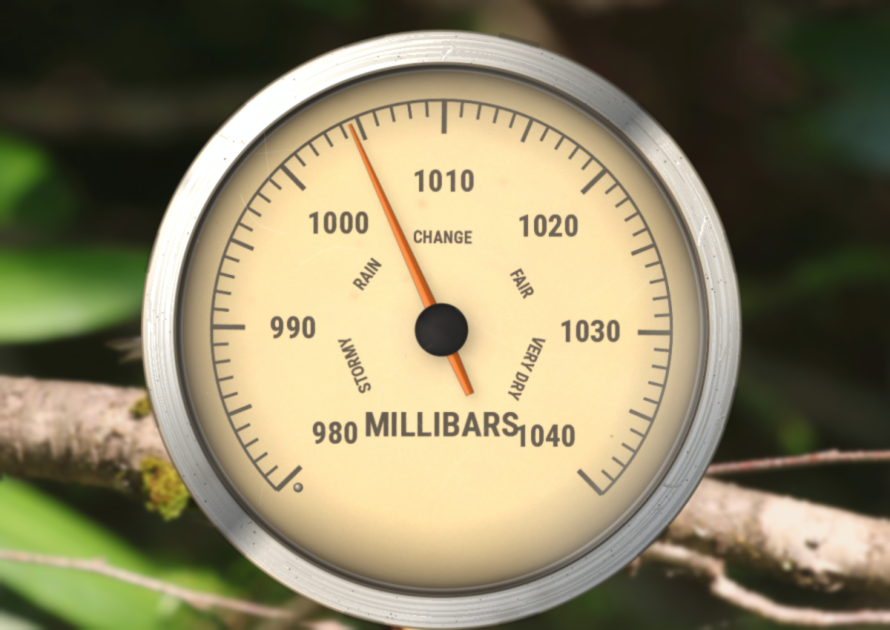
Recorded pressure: 1004.5
